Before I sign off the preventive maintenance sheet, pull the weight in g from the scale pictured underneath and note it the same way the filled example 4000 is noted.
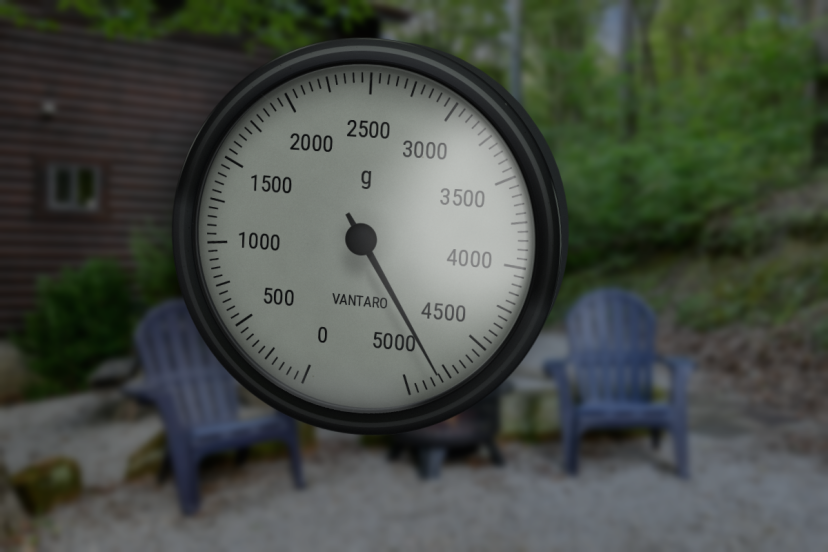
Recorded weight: 4800
